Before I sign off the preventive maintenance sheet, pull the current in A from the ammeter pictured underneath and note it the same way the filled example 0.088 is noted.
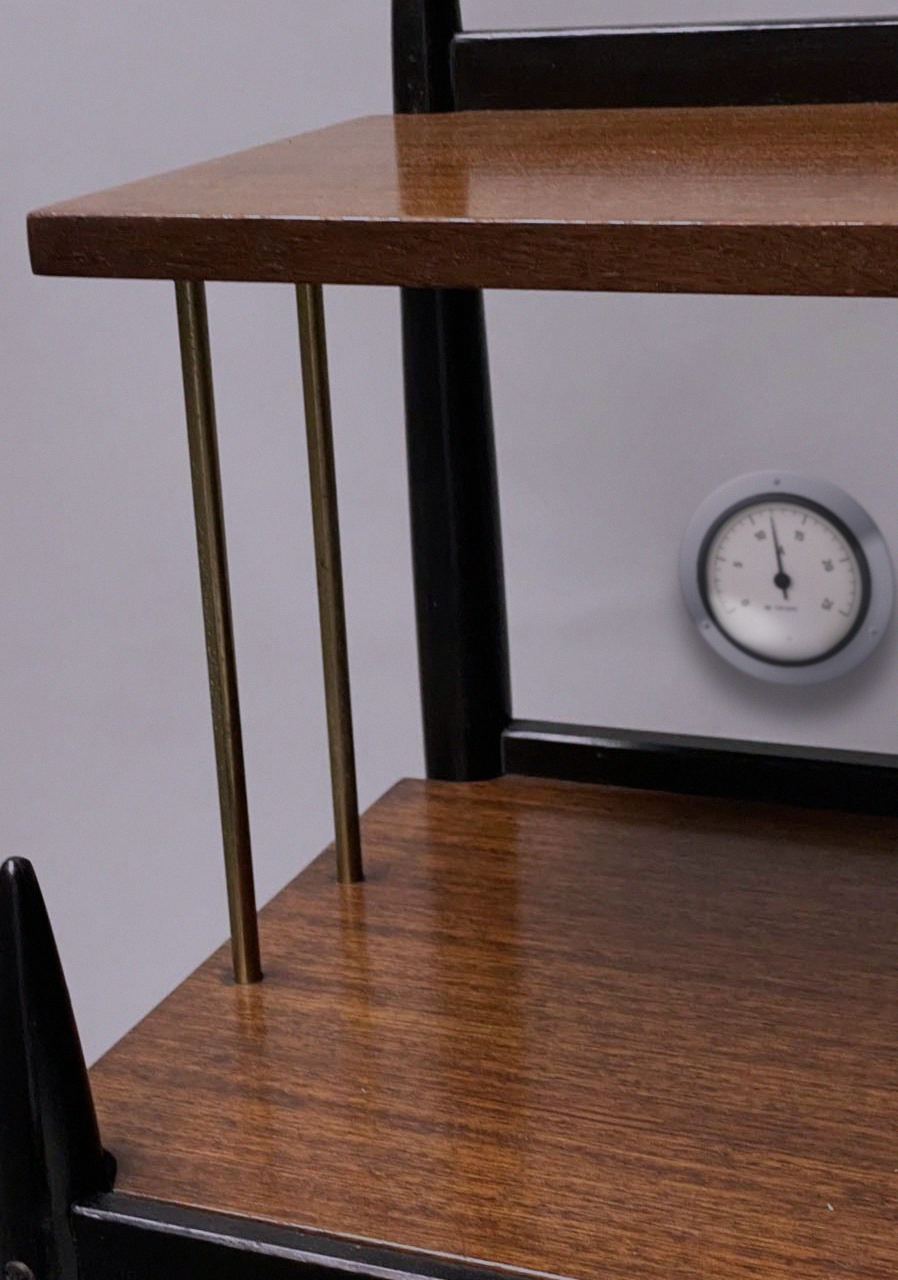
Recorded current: 12
